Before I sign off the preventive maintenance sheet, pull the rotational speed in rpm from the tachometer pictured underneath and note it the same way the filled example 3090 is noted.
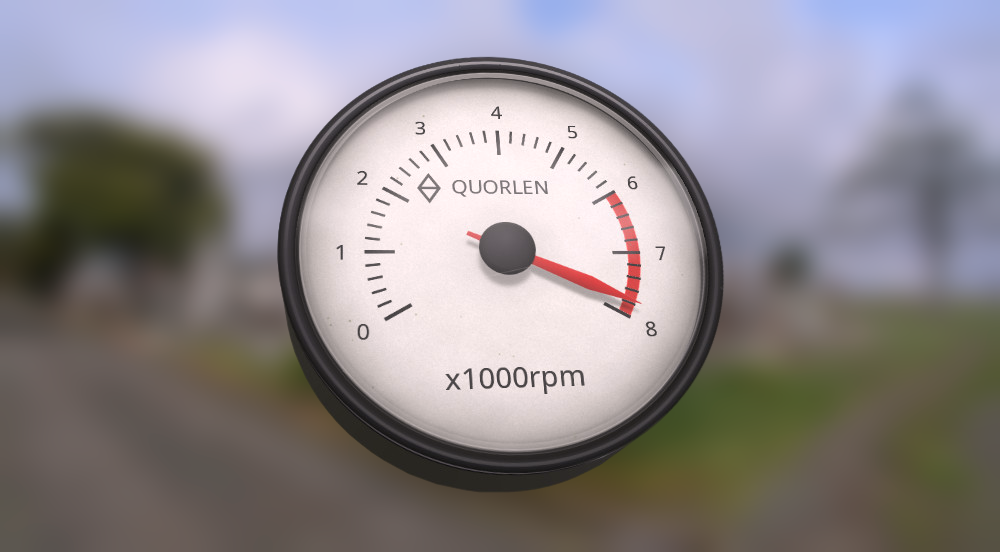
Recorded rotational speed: 7800
